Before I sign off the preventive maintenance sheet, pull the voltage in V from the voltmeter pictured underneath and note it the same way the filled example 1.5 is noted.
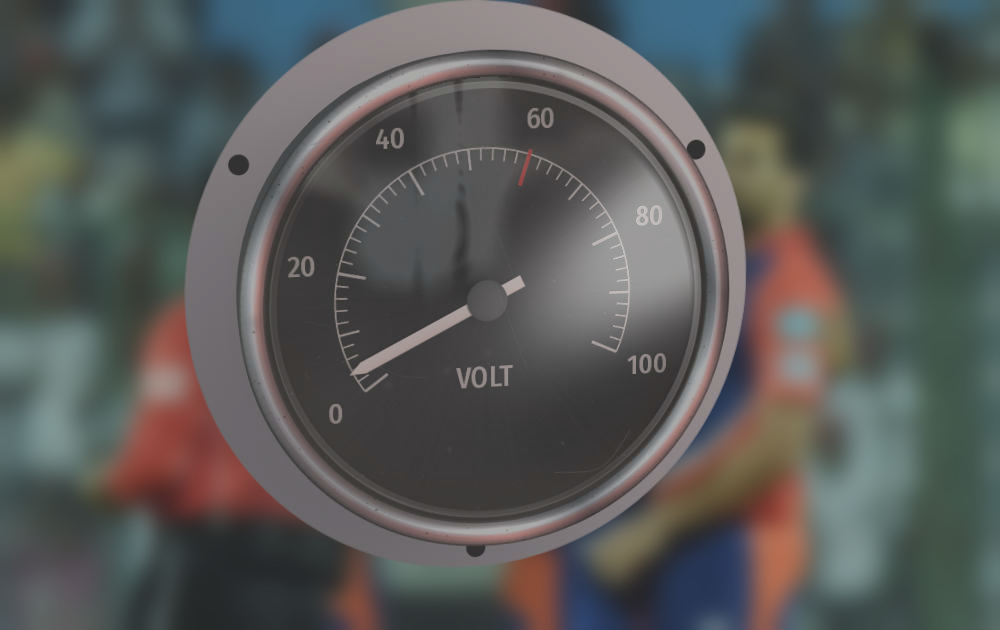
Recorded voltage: 4
